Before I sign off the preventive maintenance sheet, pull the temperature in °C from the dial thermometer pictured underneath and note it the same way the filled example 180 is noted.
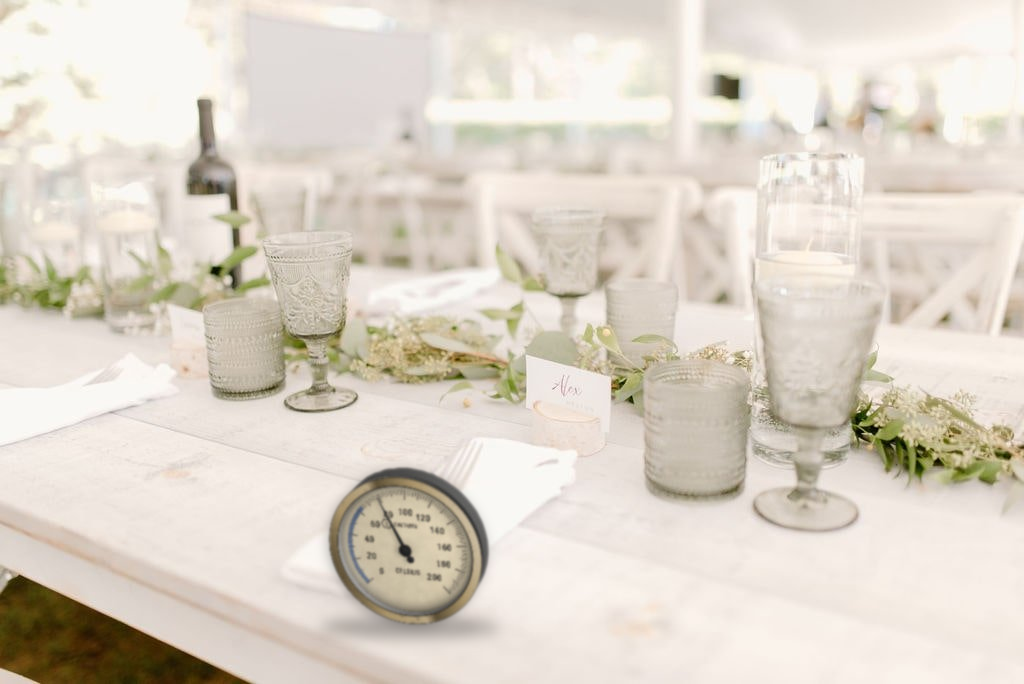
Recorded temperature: 80
